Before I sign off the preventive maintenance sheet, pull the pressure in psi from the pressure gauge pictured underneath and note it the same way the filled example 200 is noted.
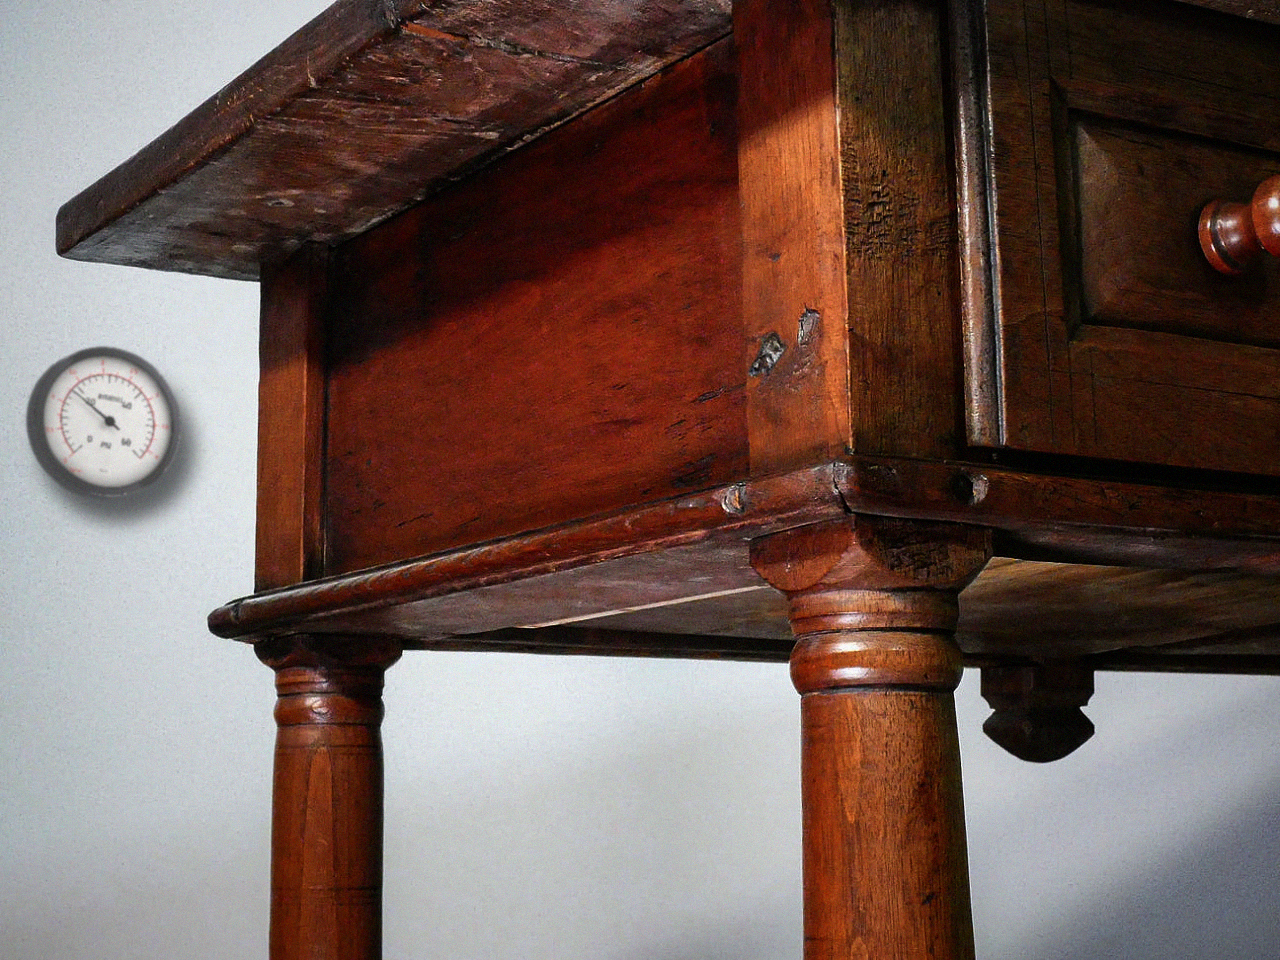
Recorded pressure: 18
